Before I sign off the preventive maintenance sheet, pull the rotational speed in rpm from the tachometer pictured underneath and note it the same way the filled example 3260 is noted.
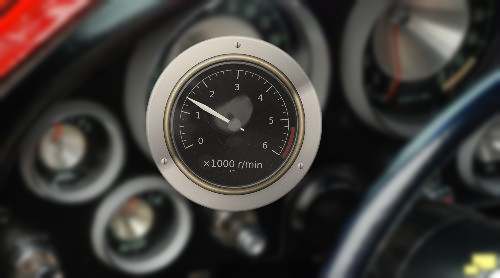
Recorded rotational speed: 1400
